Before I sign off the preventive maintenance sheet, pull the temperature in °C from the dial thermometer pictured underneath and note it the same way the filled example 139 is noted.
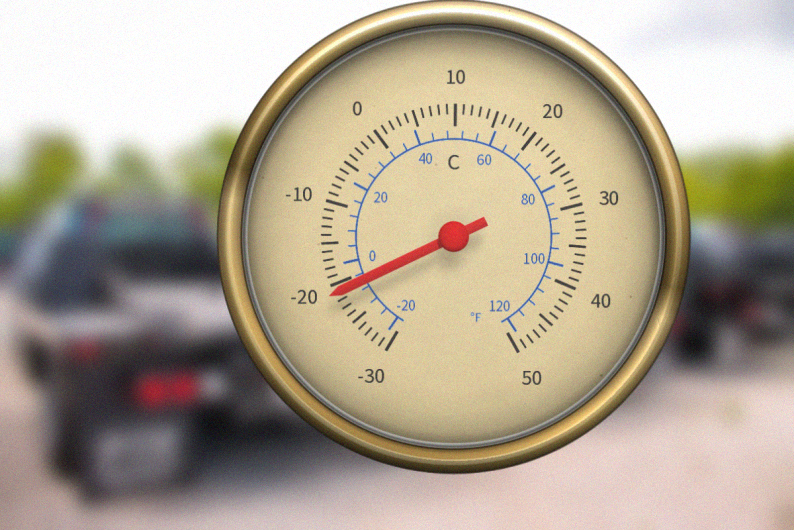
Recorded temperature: -21
